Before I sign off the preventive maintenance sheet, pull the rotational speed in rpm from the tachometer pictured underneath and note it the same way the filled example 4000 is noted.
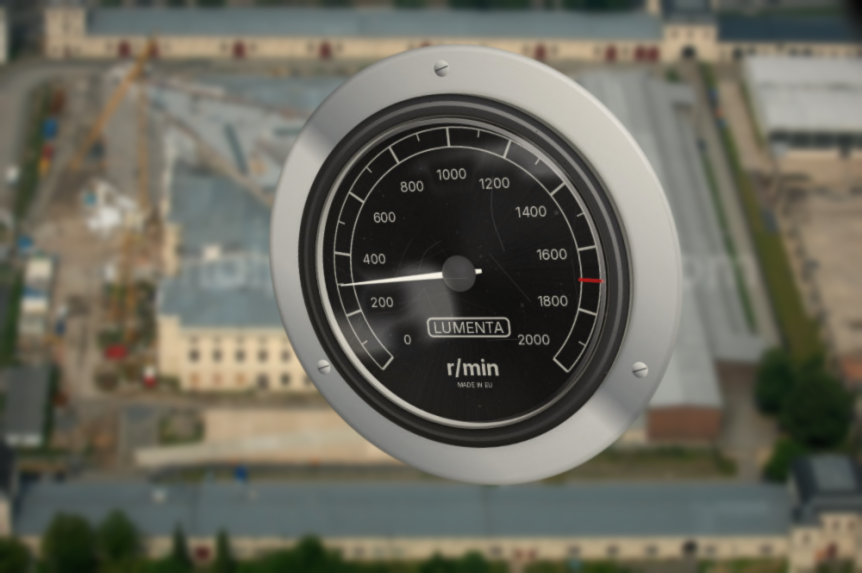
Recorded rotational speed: 300
